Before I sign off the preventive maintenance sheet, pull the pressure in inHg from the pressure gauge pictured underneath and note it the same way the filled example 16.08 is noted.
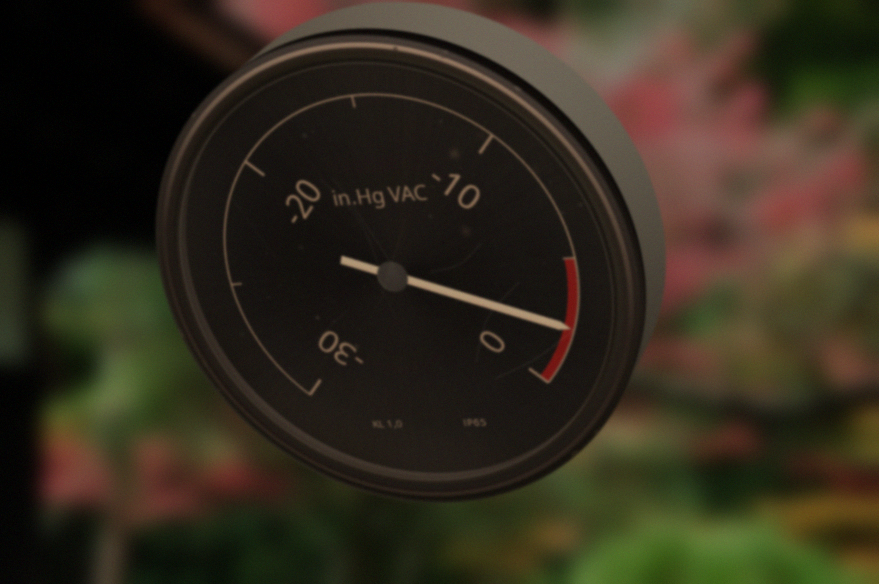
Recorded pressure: -2.5
